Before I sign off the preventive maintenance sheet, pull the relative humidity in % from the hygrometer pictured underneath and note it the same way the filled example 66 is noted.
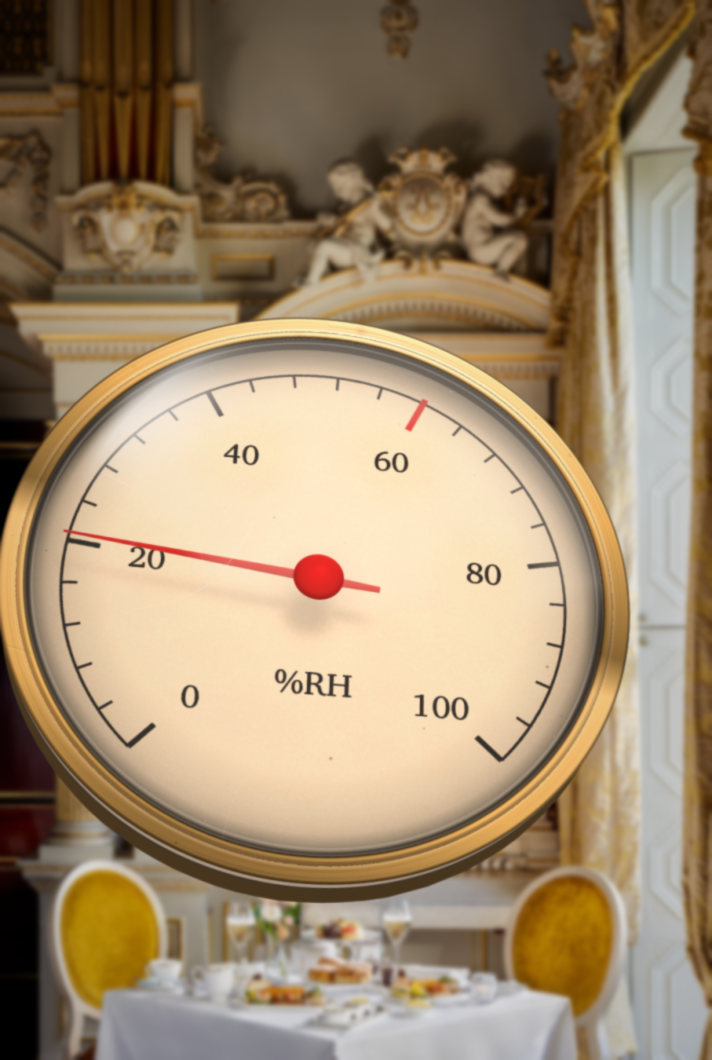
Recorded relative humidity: 20
